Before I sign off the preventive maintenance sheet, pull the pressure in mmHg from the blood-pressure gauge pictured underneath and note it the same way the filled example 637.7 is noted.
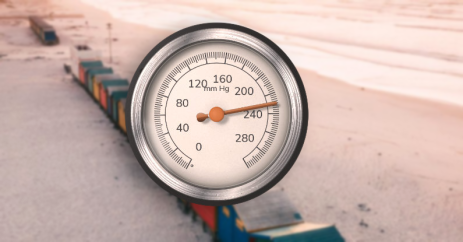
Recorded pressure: 230
